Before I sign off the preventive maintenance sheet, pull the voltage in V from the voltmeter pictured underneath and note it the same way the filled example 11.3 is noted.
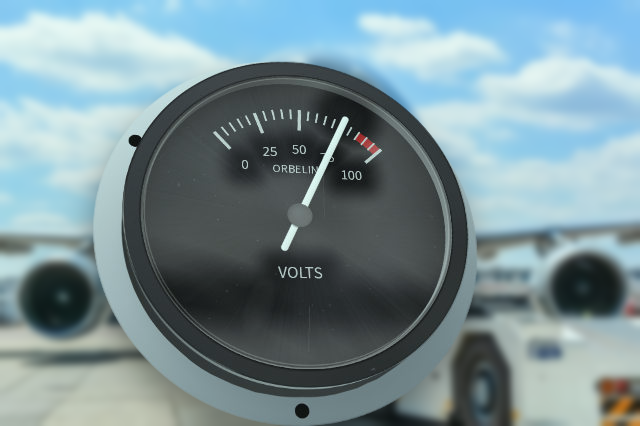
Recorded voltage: 75
